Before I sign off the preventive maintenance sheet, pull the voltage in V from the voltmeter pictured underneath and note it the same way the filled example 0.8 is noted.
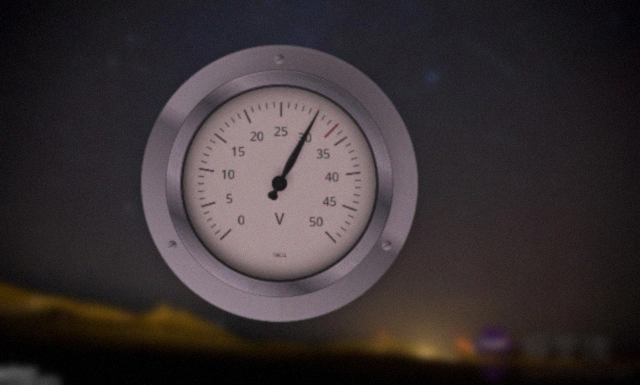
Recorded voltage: 30
